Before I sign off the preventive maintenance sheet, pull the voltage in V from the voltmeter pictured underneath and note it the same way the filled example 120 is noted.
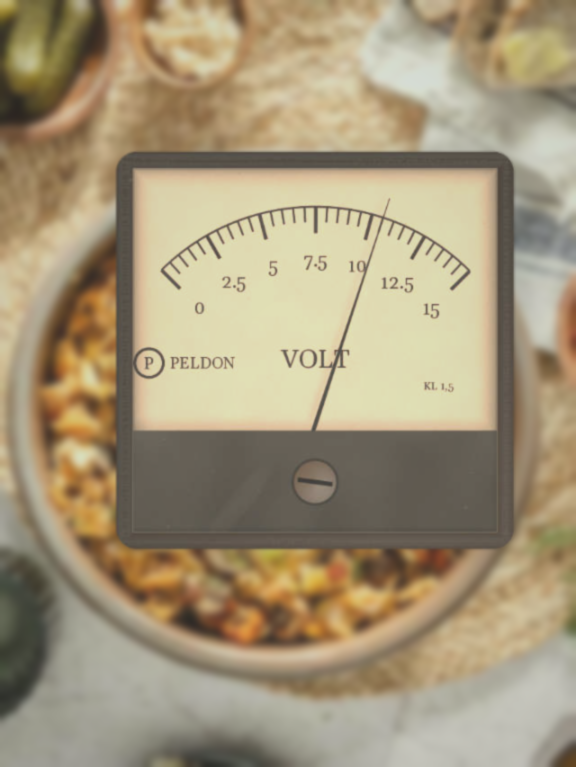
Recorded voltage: 10.5
